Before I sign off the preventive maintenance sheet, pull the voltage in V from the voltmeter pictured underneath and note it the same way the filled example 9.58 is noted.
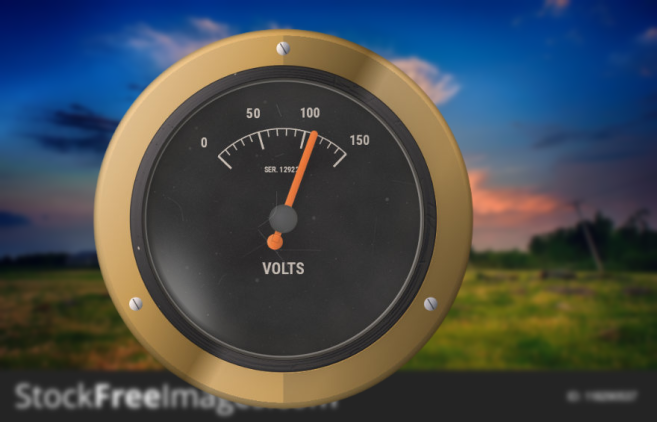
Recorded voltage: 110
